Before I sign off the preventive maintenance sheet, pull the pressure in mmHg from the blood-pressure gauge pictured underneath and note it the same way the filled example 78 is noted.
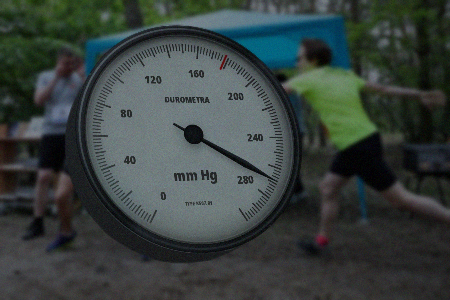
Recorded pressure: 270
